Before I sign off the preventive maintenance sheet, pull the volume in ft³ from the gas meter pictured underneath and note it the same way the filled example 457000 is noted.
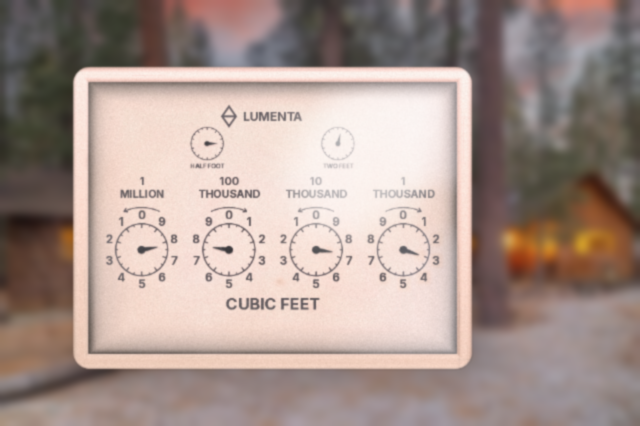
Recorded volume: 777300
